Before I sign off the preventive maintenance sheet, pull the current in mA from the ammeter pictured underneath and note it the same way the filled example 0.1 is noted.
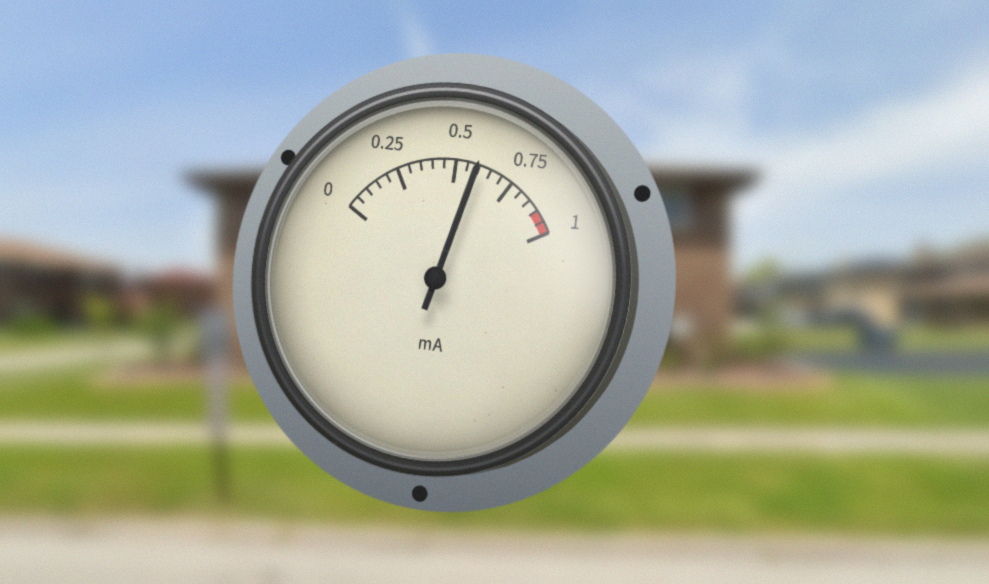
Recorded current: 0.6
